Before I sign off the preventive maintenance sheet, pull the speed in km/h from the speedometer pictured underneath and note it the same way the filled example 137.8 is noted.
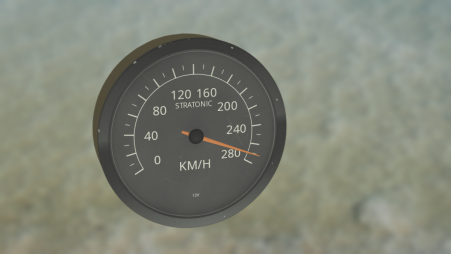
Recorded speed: 270
